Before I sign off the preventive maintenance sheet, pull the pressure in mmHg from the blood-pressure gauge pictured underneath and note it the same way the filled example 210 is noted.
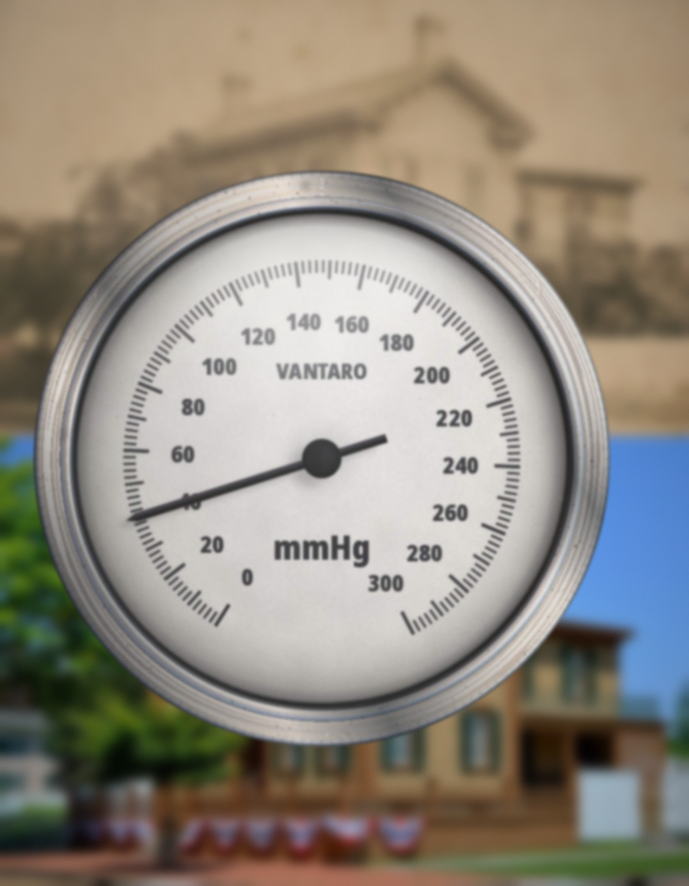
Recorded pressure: 40
